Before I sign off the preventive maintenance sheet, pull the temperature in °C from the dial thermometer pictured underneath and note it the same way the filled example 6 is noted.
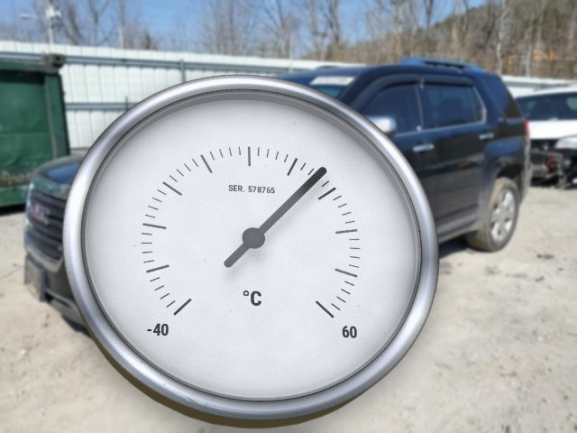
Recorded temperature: 26
